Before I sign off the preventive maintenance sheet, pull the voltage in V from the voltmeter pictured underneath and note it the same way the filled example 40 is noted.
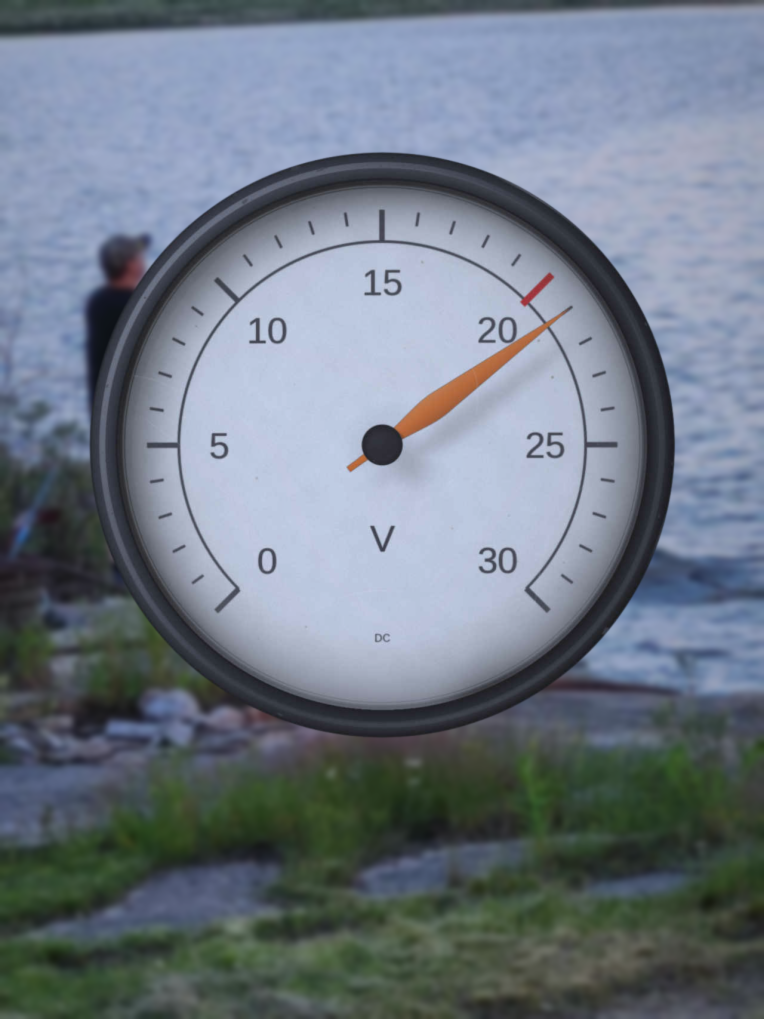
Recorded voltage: 21
